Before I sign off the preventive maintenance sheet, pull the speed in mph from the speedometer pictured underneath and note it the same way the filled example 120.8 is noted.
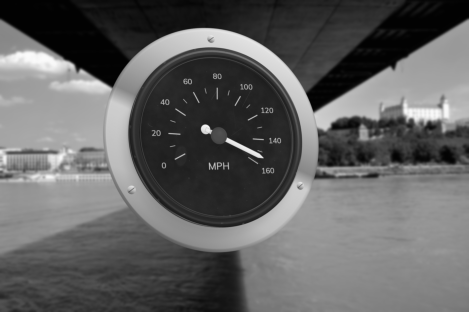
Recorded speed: 155
